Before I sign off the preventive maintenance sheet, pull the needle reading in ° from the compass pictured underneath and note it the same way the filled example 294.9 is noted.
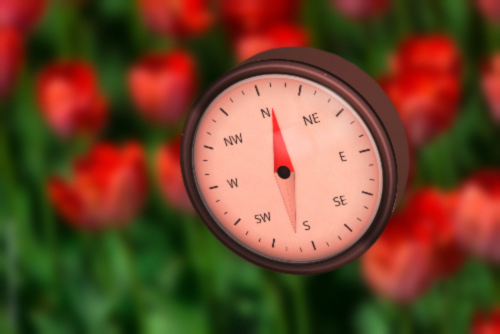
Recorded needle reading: 10
